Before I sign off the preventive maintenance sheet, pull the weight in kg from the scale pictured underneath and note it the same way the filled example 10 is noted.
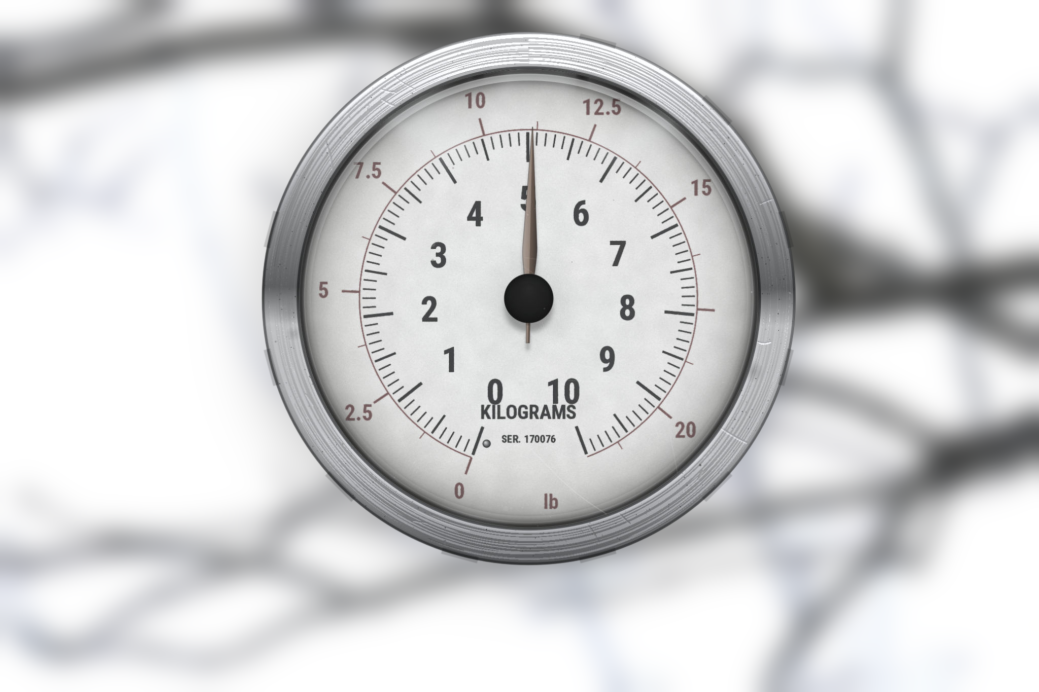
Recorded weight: 5.05
